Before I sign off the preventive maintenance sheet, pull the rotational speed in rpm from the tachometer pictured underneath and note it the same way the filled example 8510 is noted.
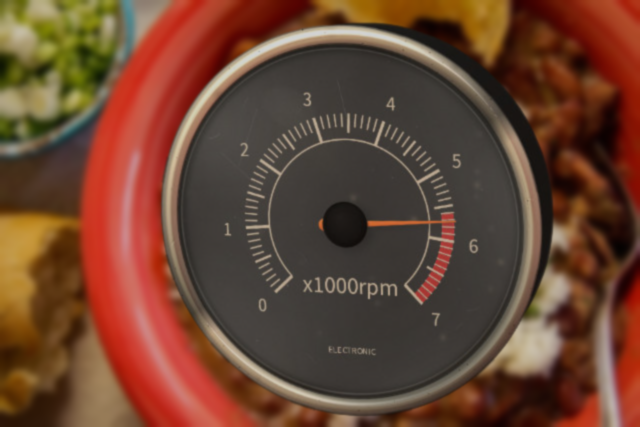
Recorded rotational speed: 5700
